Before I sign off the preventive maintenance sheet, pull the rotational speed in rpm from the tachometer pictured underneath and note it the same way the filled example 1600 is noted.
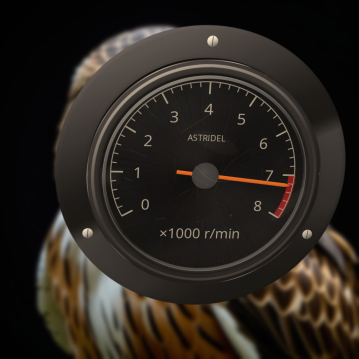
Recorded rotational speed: 7200
